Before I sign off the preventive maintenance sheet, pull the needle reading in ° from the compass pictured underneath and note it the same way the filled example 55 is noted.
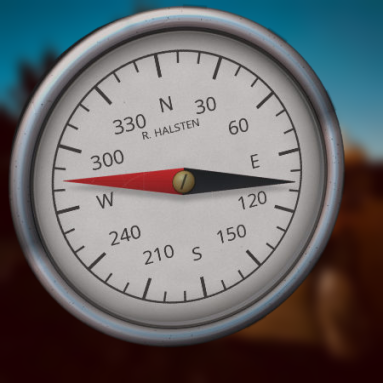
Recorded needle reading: 285
